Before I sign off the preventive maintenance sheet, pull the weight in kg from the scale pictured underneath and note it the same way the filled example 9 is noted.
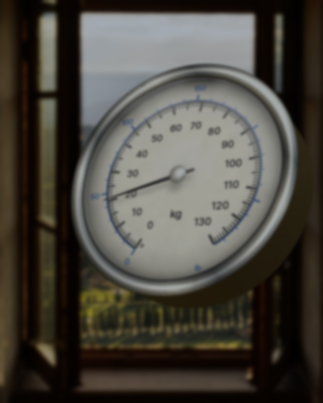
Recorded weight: 20
